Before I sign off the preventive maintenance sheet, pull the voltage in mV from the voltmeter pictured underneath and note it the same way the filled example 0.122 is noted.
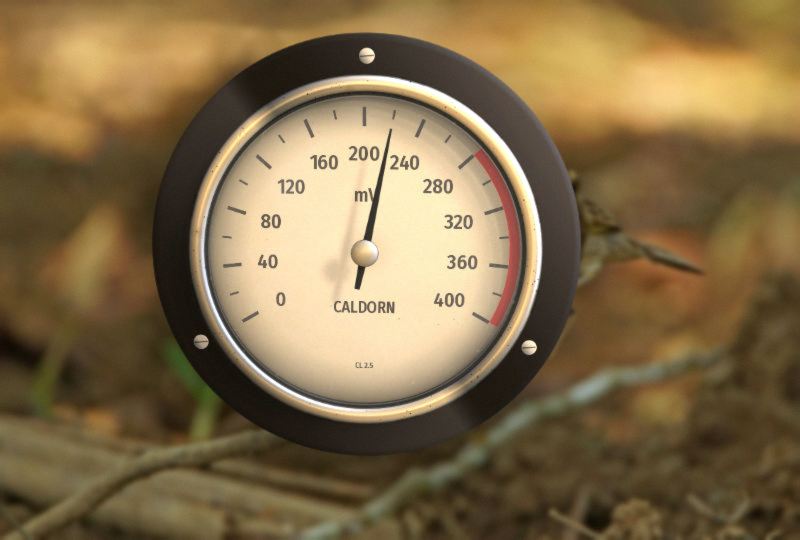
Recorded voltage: 220
